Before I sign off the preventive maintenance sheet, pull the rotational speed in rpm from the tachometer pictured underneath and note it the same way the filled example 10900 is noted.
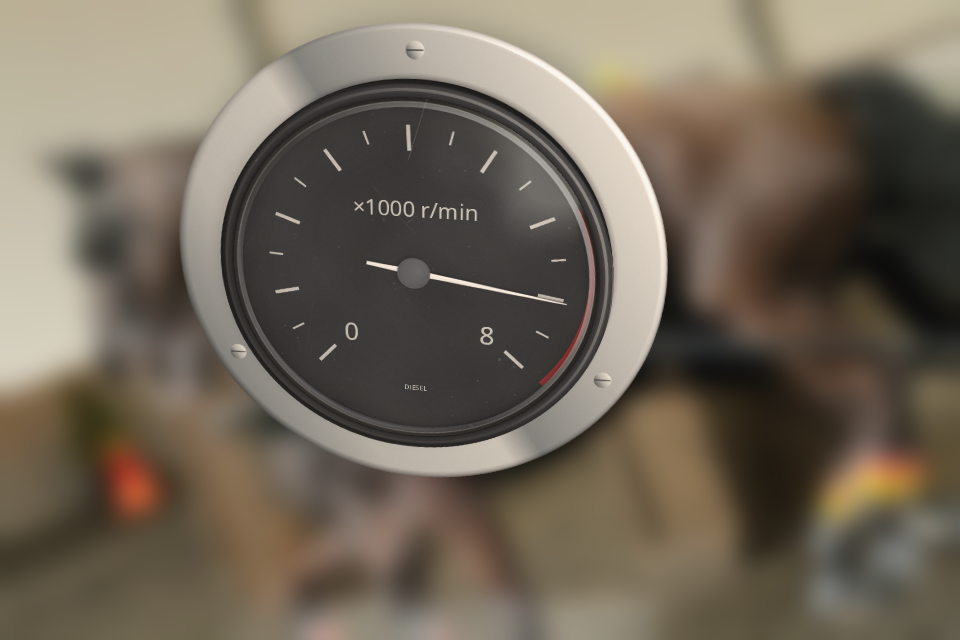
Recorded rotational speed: 7000
